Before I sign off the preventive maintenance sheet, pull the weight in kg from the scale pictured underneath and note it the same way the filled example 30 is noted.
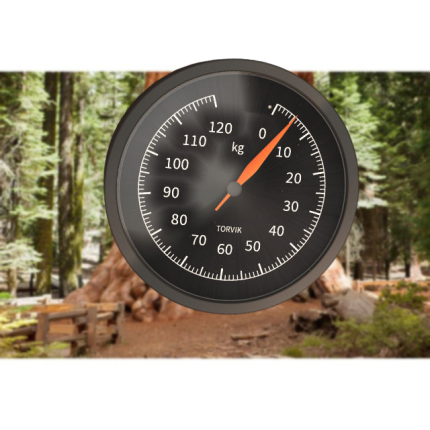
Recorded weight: 5
